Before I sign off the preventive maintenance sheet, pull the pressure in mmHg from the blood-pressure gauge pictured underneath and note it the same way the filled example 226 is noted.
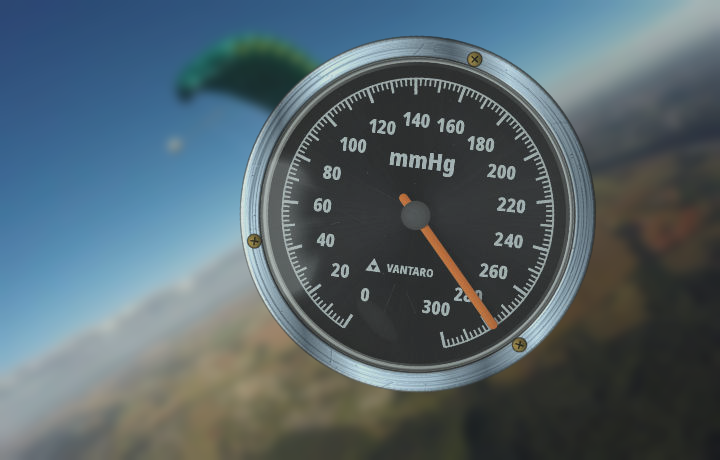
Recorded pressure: 278
